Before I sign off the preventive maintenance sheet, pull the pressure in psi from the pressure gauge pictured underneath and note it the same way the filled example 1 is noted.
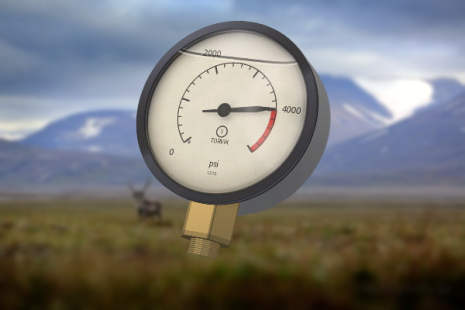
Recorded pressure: 4000
